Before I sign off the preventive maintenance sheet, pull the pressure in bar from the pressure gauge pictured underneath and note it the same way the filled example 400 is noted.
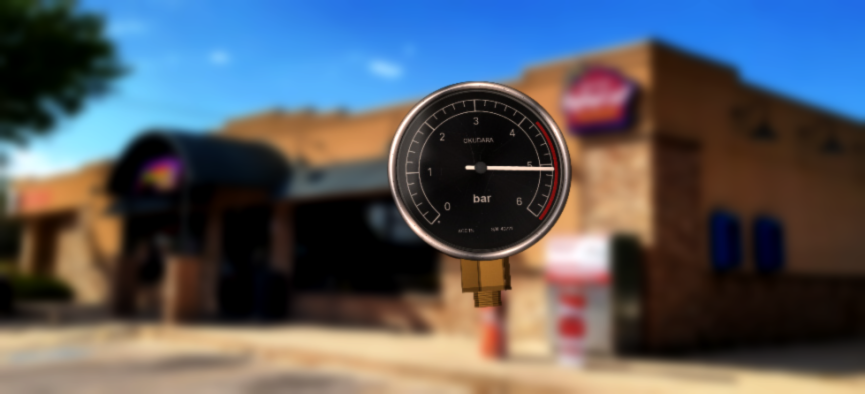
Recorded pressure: 5.1
